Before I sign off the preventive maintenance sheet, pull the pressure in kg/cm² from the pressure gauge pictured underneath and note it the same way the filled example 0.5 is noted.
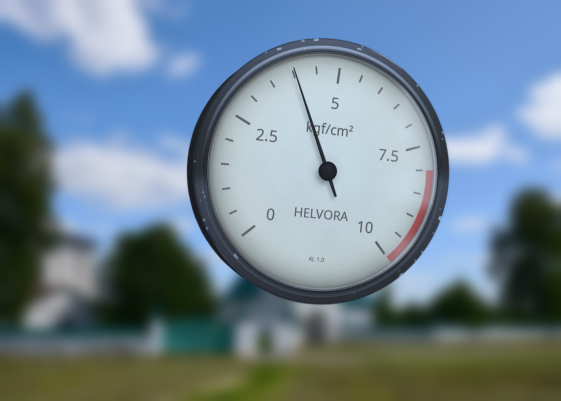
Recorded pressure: 4
